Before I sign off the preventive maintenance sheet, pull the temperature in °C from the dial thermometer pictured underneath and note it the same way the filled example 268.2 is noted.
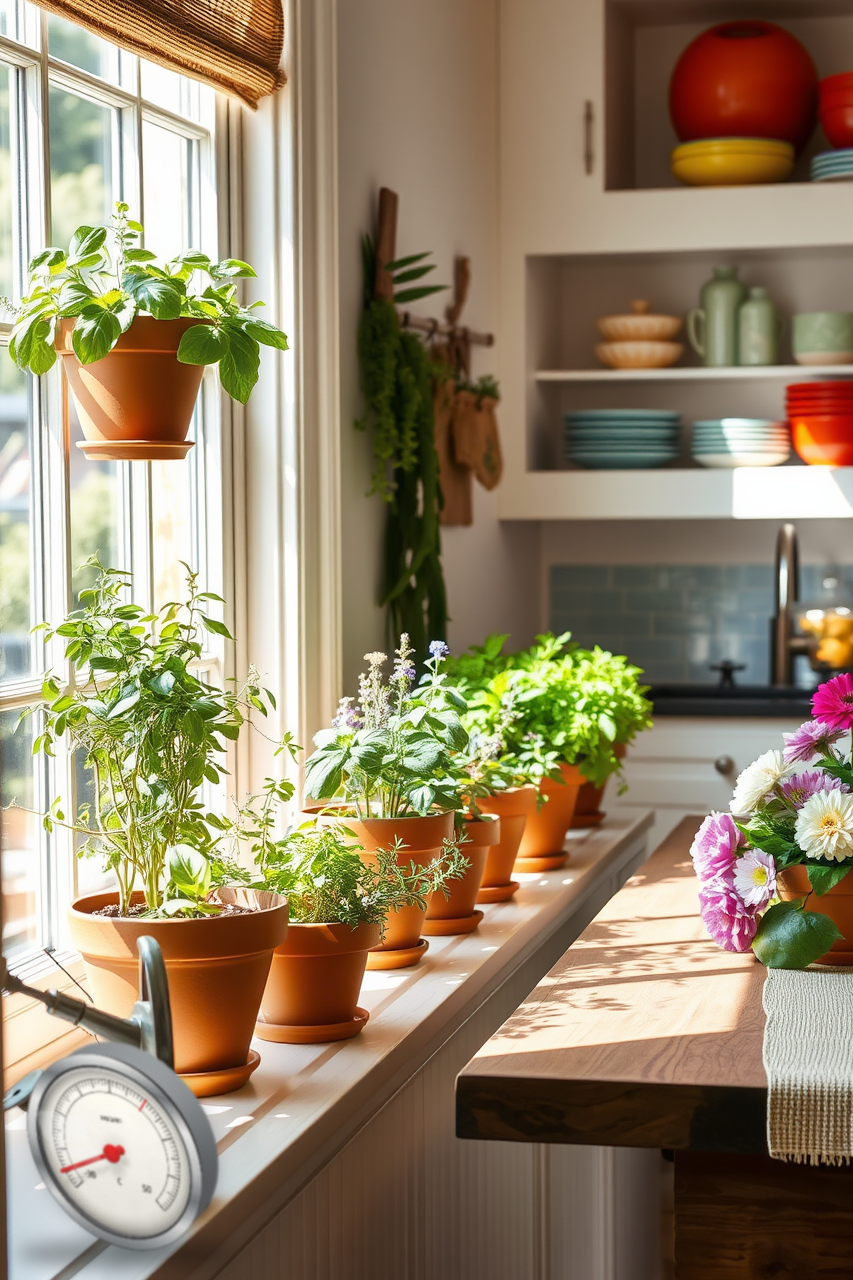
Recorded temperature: -25
